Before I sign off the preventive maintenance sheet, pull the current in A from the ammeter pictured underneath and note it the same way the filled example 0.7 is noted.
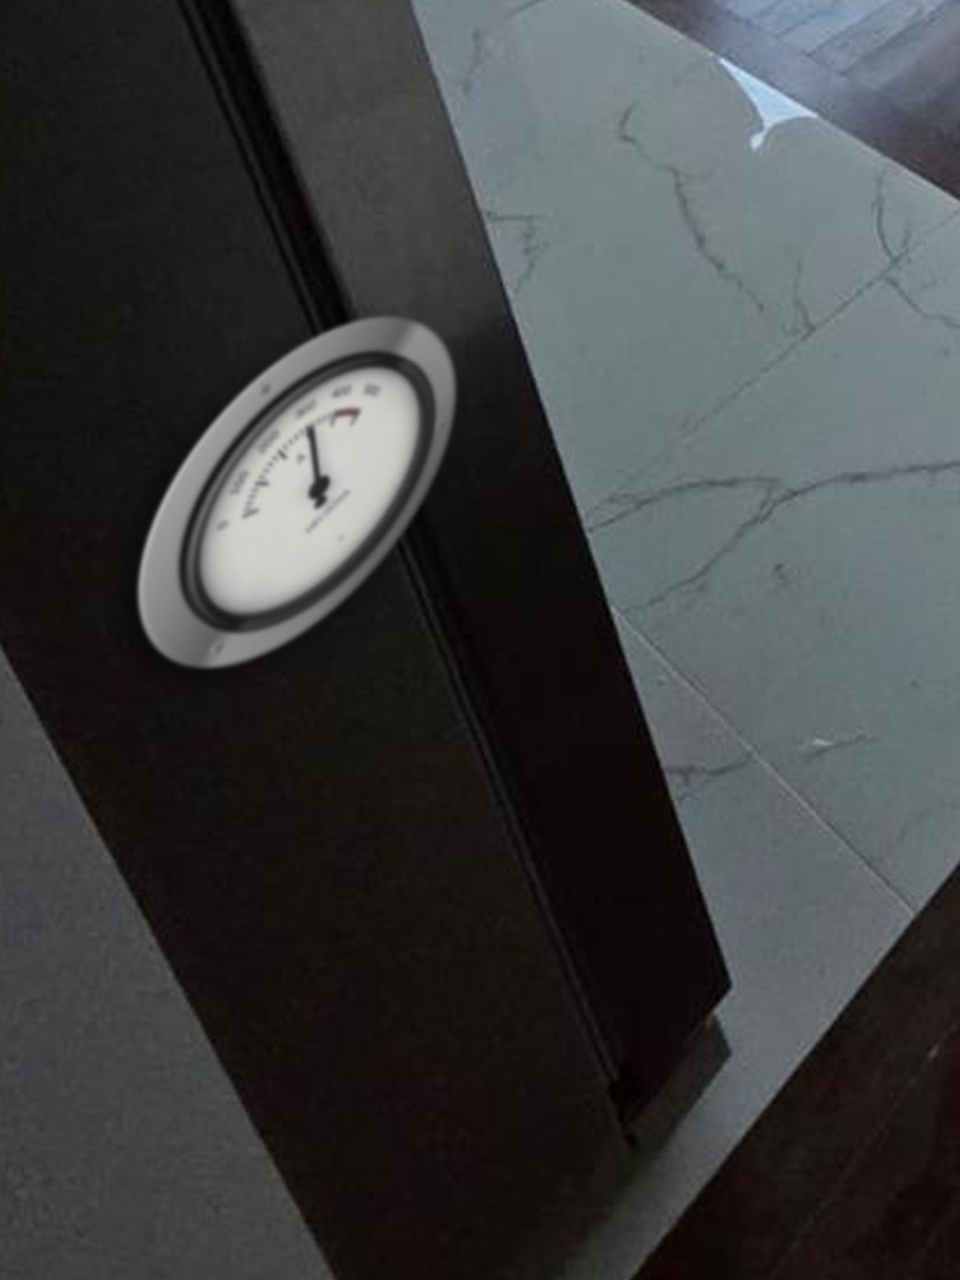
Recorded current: 300
